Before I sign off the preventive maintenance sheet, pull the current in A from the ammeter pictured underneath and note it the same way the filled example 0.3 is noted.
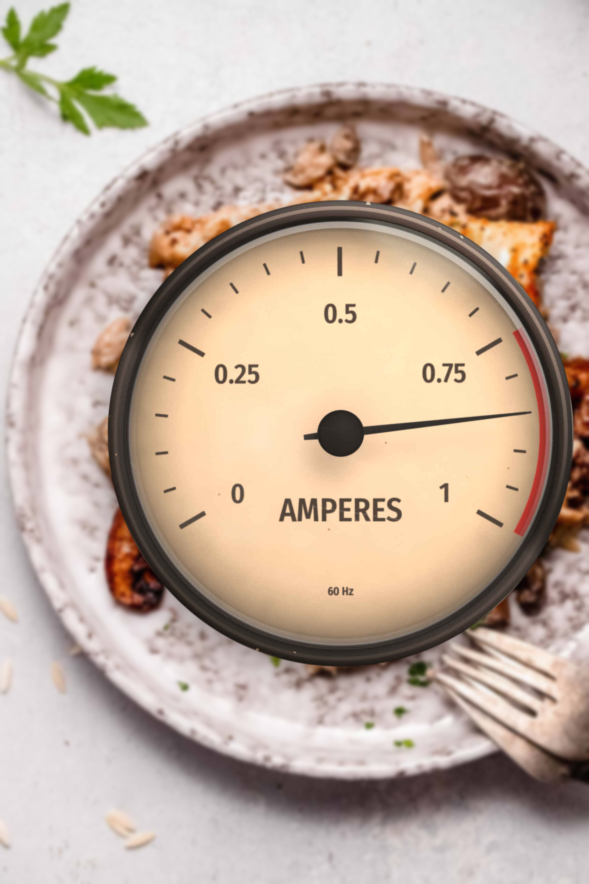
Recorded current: 0.85
